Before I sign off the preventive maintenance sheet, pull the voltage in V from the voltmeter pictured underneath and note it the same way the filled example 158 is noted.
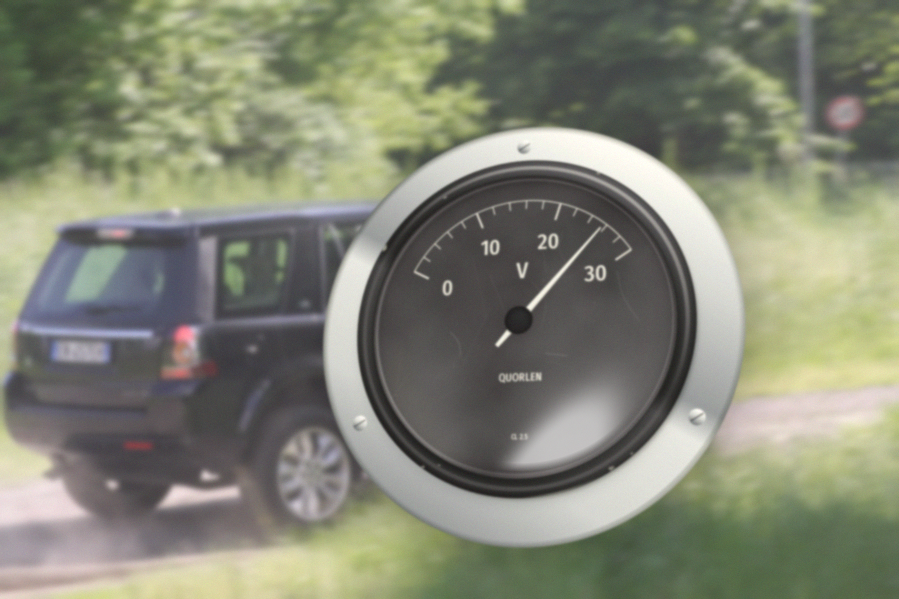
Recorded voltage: 26
